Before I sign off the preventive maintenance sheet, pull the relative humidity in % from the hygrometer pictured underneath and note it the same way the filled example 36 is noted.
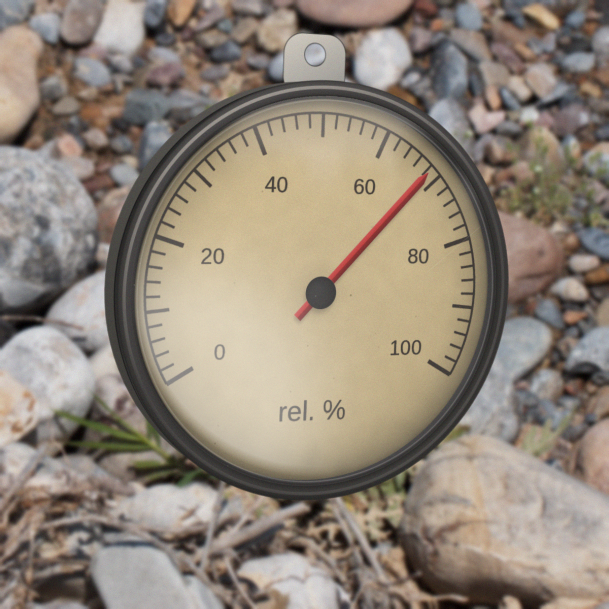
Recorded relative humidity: 68
